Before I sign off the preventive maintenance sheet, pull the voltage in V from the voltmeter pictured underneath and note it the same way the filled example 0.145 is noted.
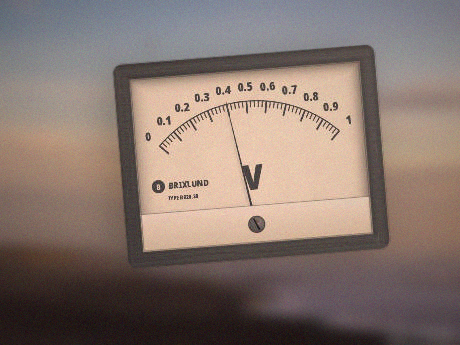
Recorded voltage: 0.4
